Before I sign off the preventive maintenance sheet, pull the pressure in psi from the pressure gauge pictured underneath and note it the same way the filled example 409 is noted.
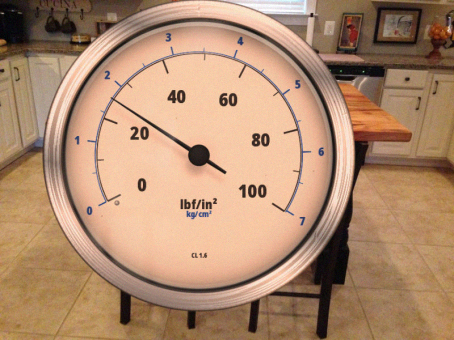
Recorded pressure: 25
